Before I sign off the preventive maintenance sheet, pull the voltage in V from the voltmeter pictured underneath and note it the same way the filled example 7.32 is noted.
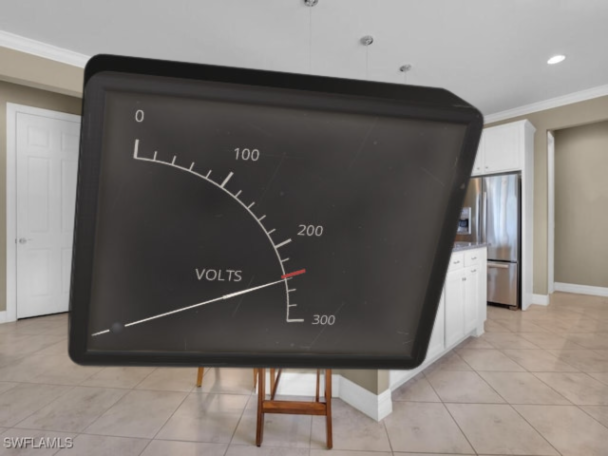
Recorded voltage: 240
